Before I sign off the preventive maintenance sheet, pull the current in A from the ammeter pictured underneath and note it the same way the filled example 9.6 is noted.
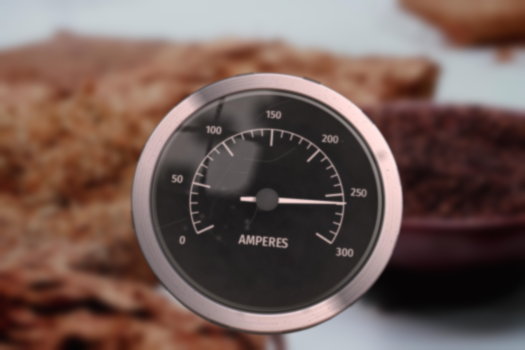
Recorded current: 260
